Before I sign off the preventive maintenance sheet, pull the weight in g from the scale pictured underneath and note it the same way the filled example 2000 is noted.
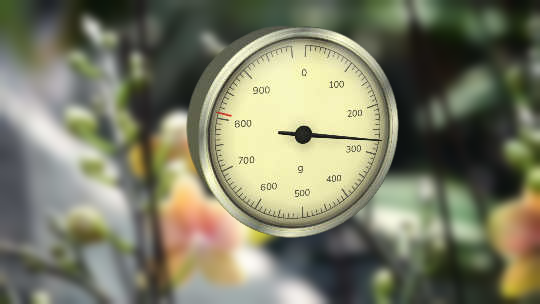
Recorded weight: 270
